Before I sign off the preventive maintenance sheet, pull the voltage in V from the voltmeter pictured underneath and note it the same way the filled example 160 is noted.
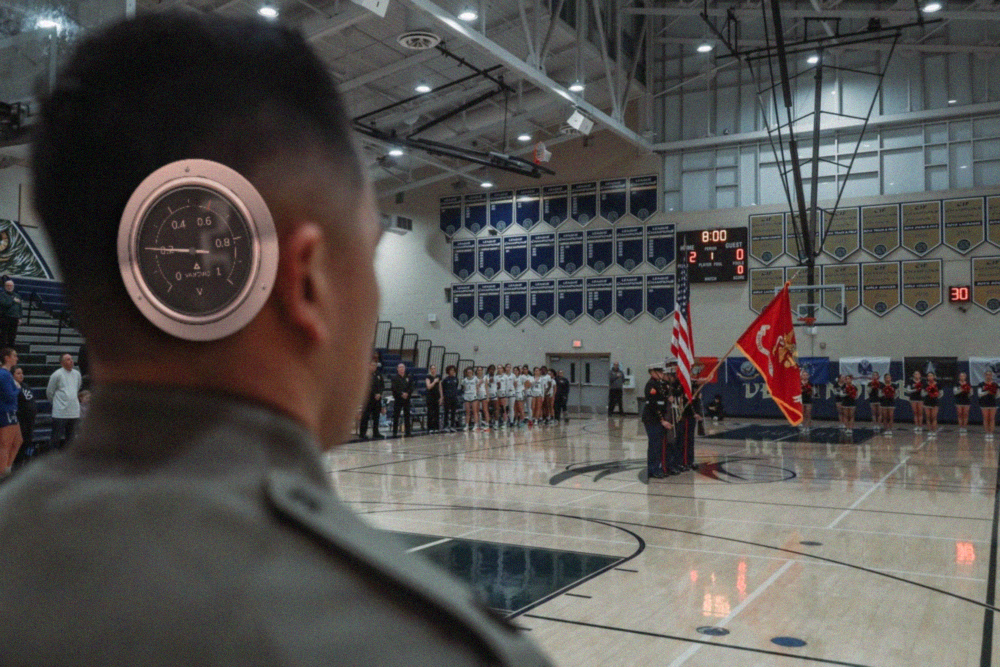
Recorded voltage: 0.2
